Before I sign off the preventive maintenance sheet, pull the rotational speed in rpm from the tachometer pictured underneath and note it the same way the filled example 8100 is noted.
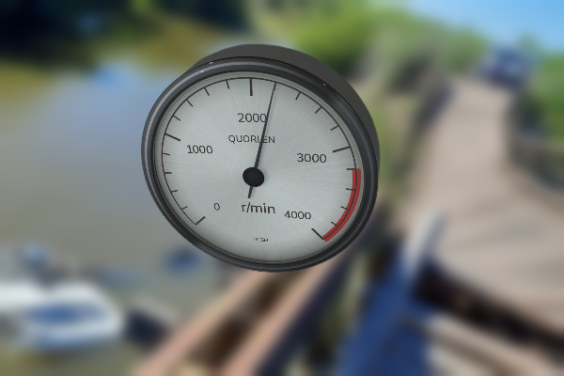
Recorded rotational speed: 2200
